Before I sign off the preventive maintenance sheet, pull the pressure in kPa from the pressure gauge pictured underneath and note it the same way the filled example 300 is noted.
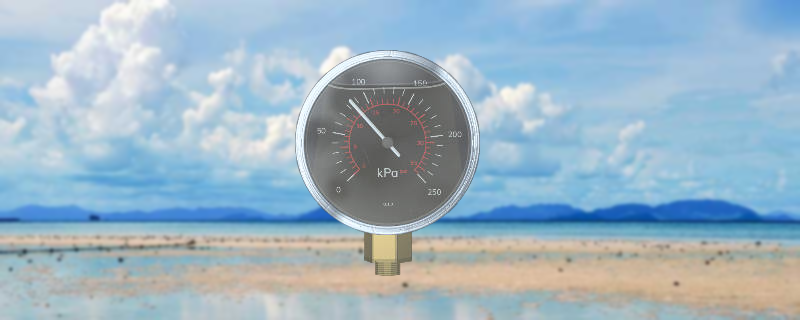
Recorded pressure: 85
